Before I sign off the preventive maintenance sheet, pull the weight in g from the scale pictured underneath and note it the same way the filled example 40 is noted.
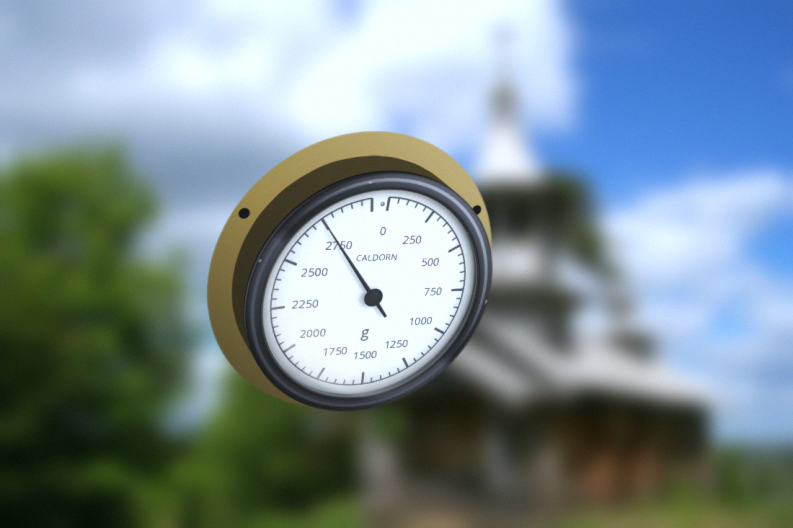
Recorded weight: 2750
